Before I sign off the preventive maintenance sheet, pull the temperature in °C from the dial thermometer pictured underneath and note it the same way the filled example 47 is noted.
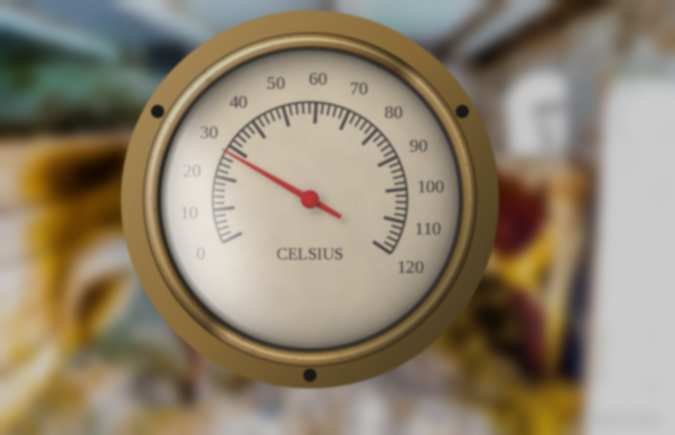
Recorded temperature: 28
